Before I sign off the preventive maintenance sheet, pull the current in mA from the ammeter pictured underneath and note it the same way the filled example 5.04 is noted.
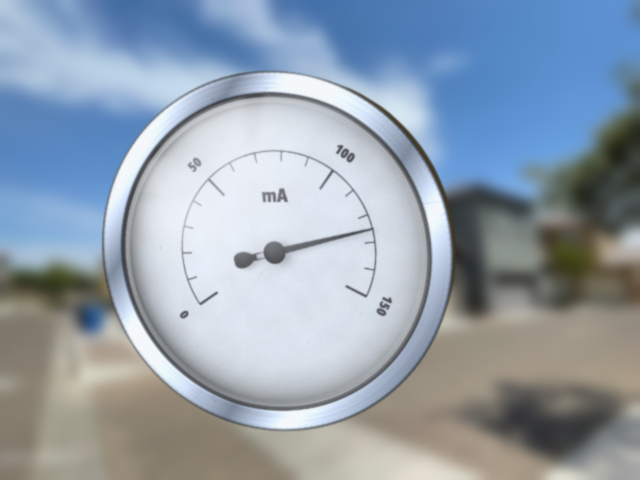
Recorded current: 125
